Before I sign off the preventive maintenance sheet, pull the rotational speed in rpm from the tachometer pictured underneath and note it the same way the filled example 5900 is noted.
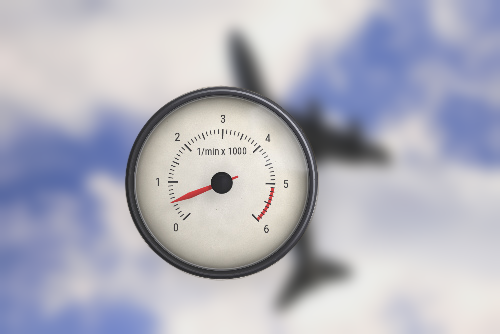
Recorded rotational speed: 500
